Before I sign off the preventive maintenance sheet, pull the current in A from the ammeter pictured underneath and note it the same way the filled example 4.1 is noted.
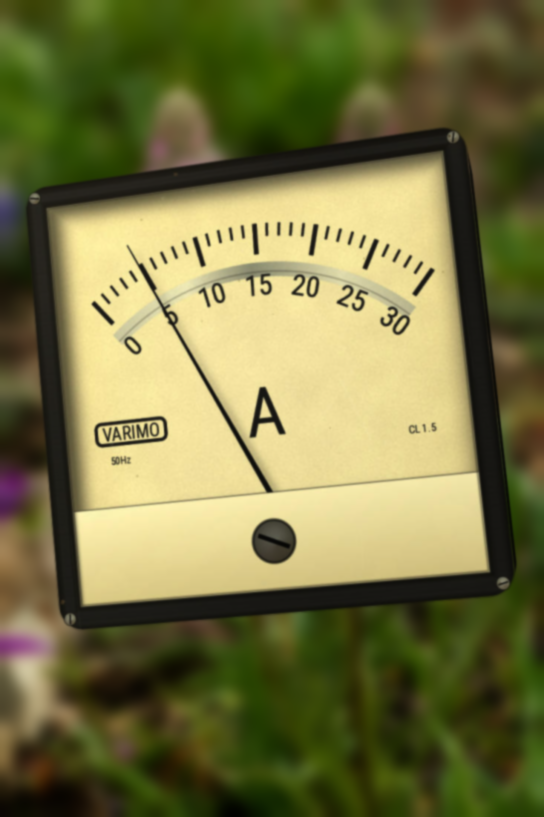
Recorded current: 5
